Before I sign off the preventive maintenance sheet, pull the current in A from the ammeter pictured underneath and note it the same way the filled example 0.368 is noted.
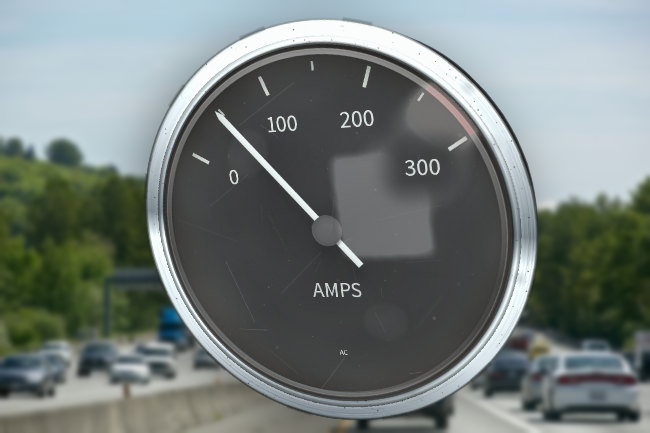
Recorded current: 50
